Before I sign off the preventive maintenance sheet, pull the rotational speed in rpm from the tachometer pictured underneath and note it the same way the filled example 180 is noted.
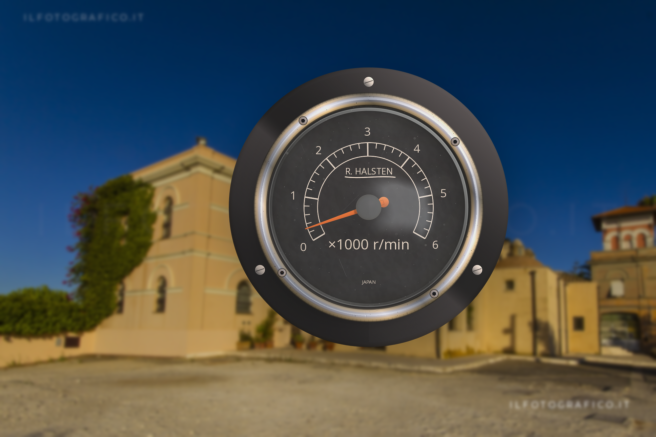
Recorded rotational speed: 300
